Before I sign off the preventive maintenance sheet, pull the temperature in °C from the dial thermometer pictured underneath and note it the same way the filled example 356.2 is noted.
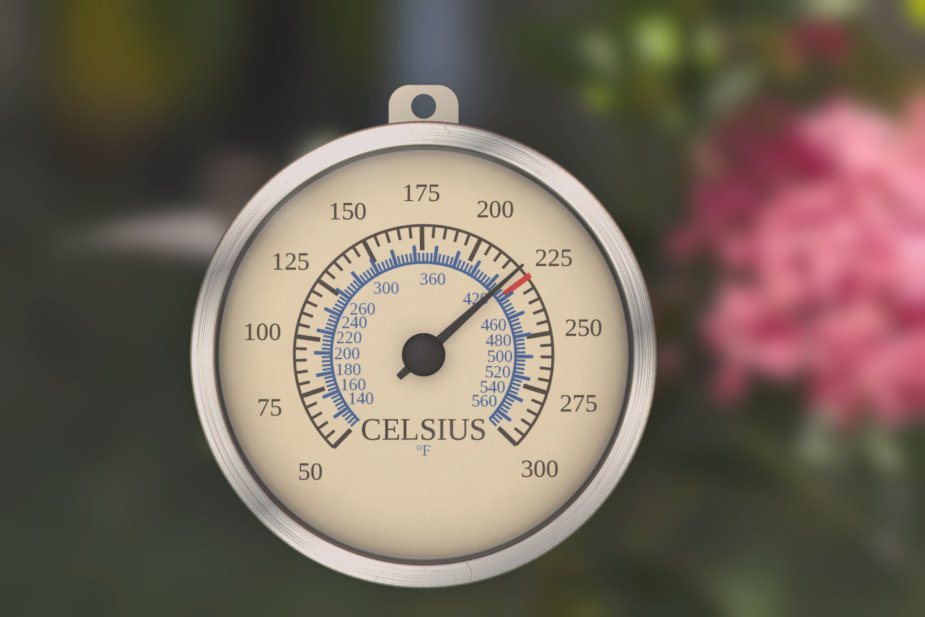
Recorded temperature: 220
